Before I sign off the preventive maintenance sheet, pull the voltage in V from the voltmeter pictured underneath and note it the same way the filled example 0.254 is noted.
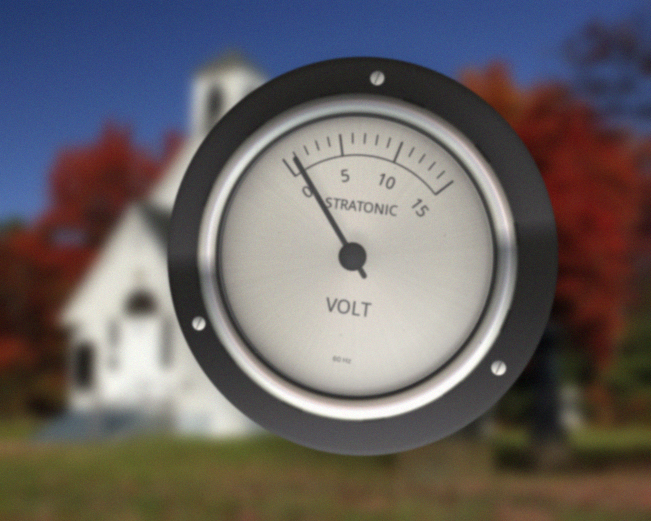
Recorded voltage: 1
